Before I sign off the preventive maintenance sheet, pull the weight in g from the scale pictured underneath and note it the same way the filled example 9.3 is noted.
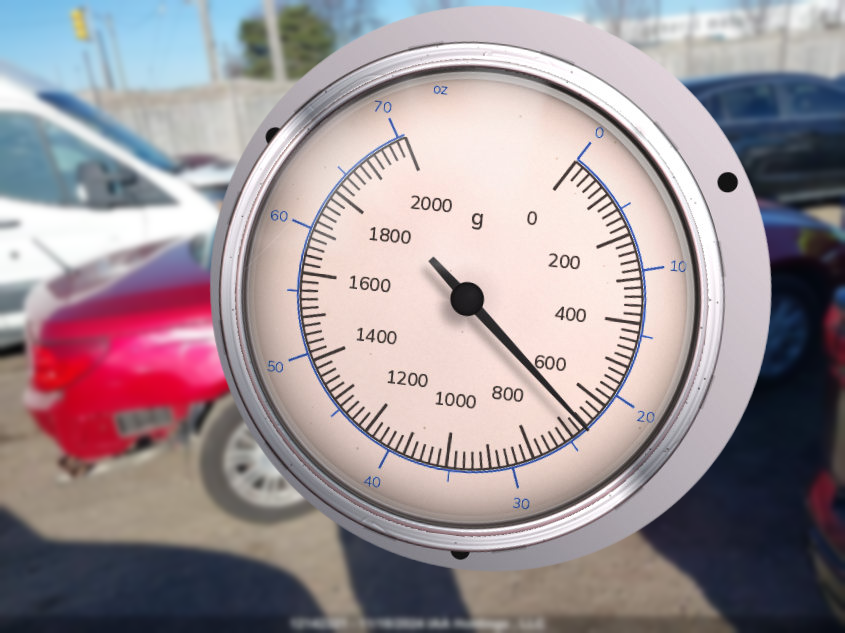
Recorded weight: 660
